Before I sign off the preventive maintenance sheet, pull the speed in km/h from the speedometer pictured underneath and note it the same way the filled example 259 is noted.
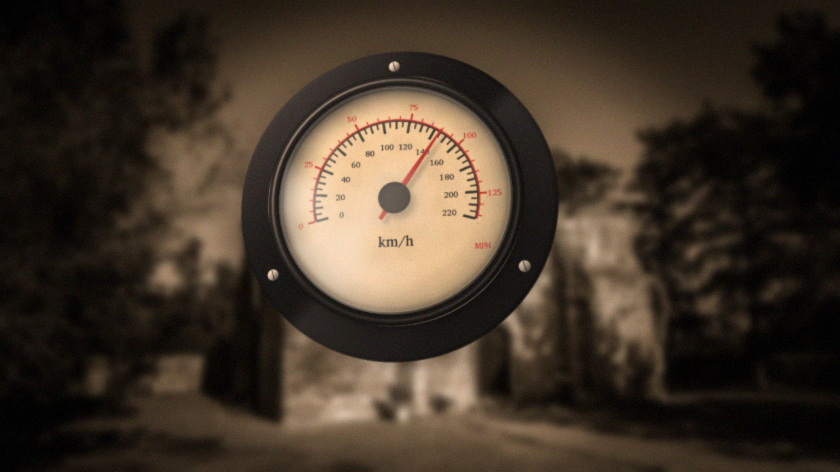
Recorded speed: 145
